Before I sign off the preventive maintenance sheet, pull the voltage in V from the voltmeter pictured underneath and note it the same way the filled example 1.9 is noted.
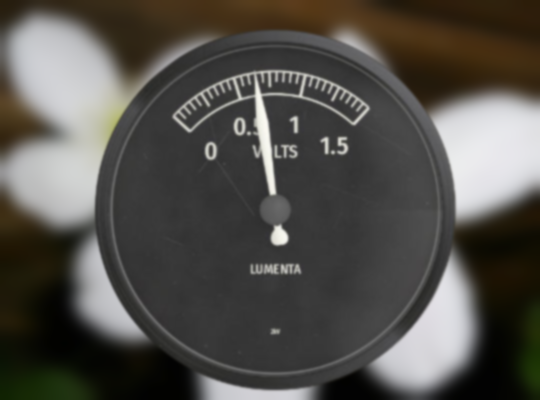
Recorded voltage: 0.65
